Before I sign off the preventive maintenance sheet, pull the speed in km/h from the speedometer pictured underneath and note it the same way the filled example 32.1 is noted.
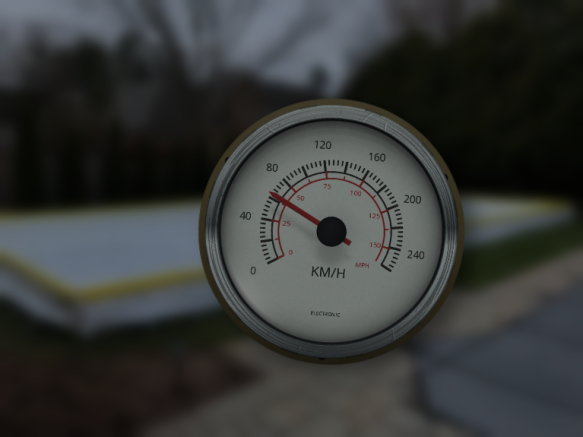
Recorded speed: 64
